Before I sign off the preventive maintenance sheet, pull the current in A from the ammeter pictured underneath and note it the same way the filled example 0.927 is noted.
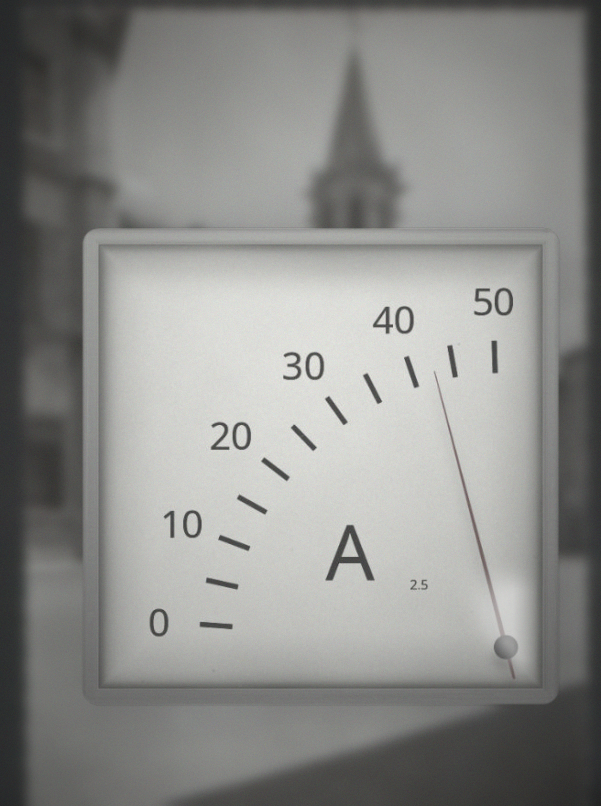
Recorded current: 42.5
